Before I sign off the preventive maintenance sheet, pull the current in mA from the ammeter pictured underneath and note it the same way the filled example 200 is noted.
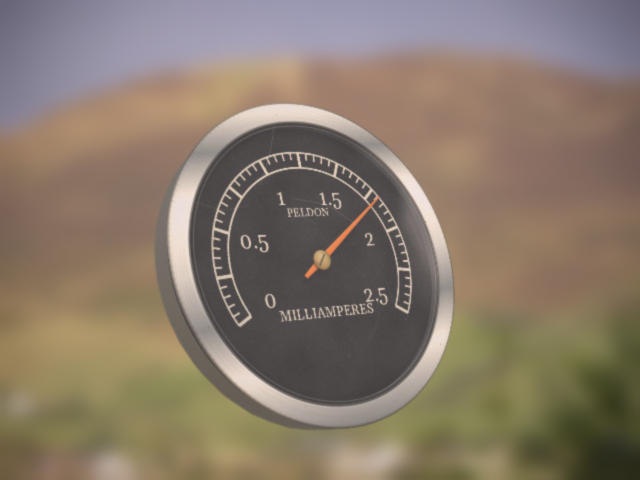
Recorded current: 1.8
